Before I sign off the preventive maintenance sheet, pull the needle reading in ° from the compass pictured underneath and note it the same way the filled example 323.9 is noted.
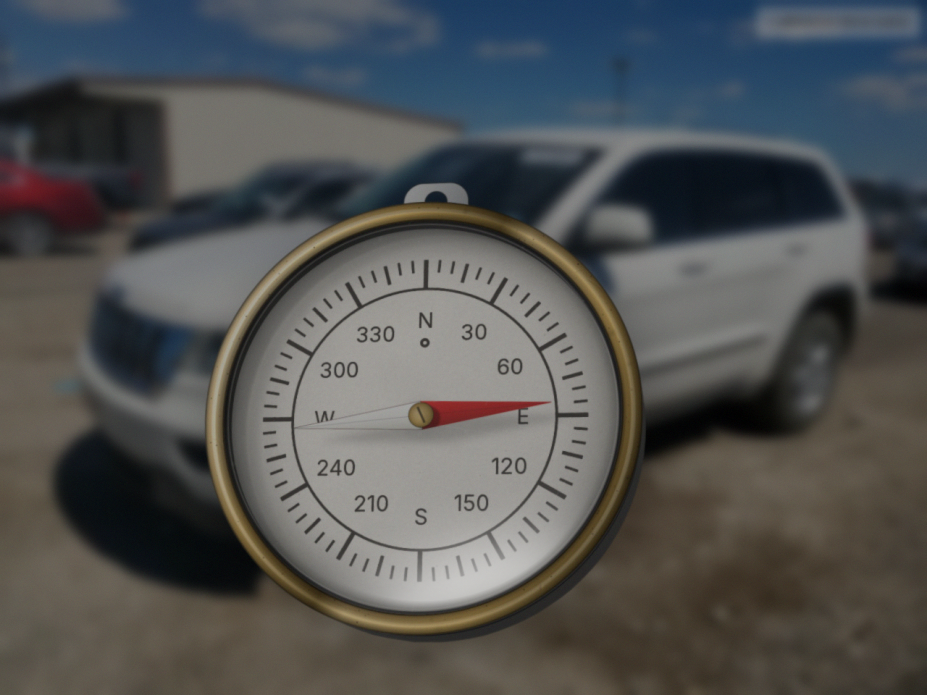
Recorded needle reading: 85
